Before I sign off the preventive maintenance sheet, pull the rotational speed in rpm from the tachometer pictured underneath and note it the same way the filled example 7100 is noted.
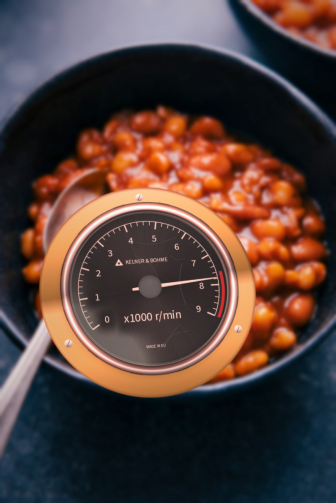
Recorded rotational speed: 7800
